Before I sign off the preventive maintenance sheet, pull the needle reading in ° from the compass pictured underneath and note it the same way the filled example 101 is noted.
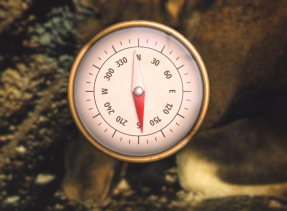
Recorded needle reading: 175
